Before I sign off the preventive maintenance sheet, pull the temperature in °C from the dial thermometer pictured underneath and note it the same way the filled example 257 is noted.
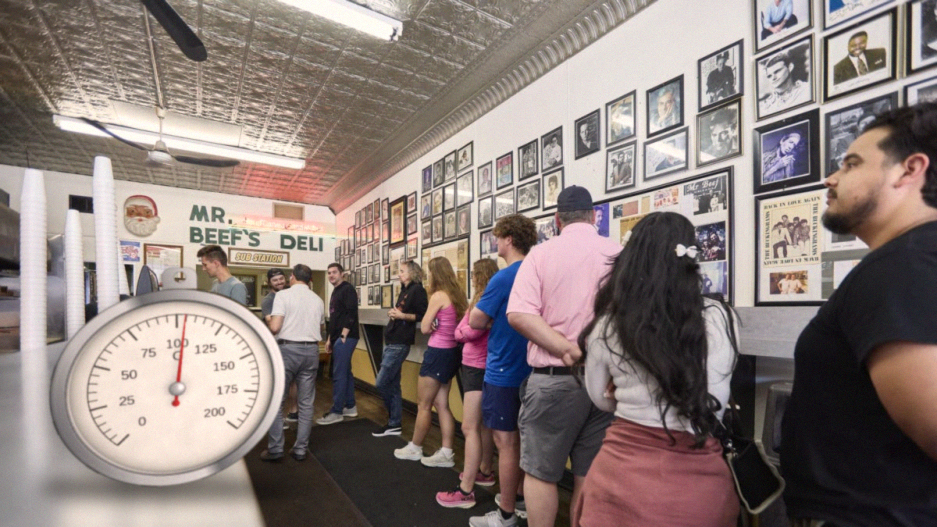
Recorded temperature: 105
